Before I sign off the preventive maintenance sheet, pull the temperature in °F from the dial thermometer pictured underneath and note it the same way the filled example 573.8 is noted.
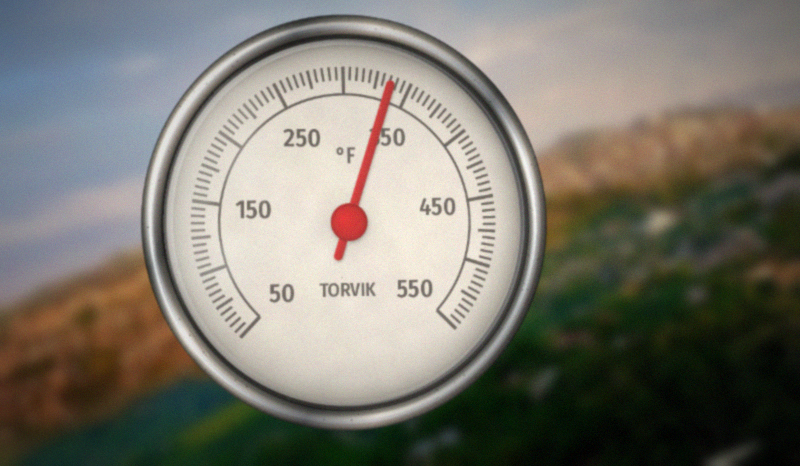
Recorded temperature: 335
